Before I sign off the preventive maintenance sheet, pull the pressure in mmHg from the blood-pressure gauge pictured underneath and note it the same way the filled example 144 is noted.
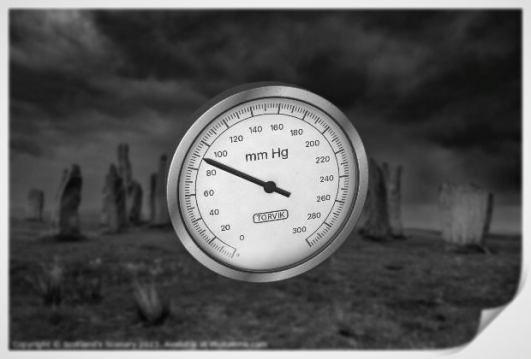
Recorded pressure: 90
